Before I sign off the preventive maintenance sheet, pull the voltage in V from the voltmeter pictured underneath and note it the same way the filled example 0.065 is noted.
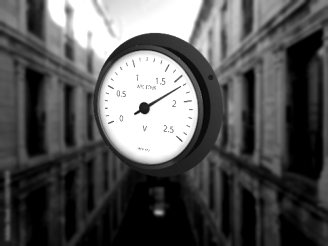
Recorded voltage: 1.8
